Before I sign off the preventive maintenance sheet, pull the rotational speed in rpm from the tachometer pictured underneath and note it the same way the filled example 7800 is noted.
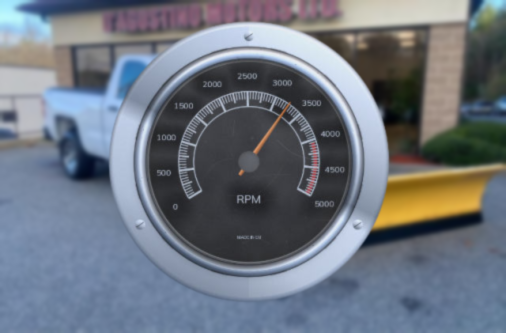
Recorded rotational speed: 3250
